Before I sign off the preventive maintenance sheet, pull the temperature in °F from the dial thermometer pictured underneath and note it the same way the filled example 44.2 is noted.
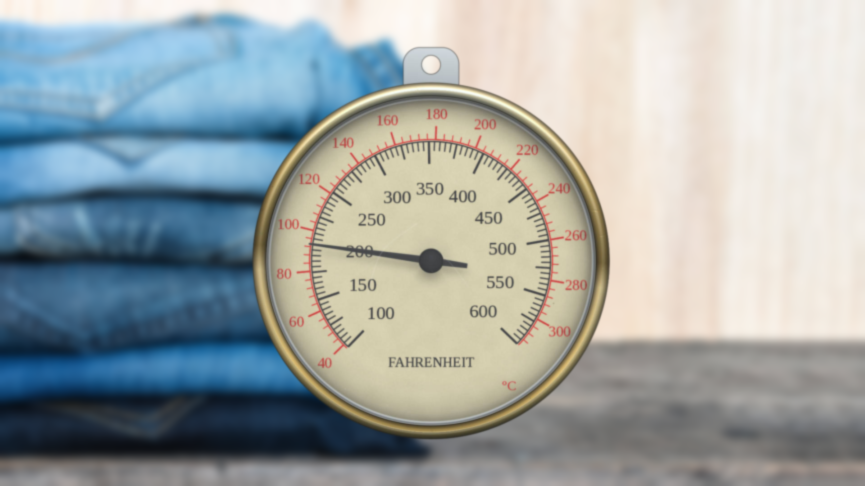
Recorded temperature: 200
